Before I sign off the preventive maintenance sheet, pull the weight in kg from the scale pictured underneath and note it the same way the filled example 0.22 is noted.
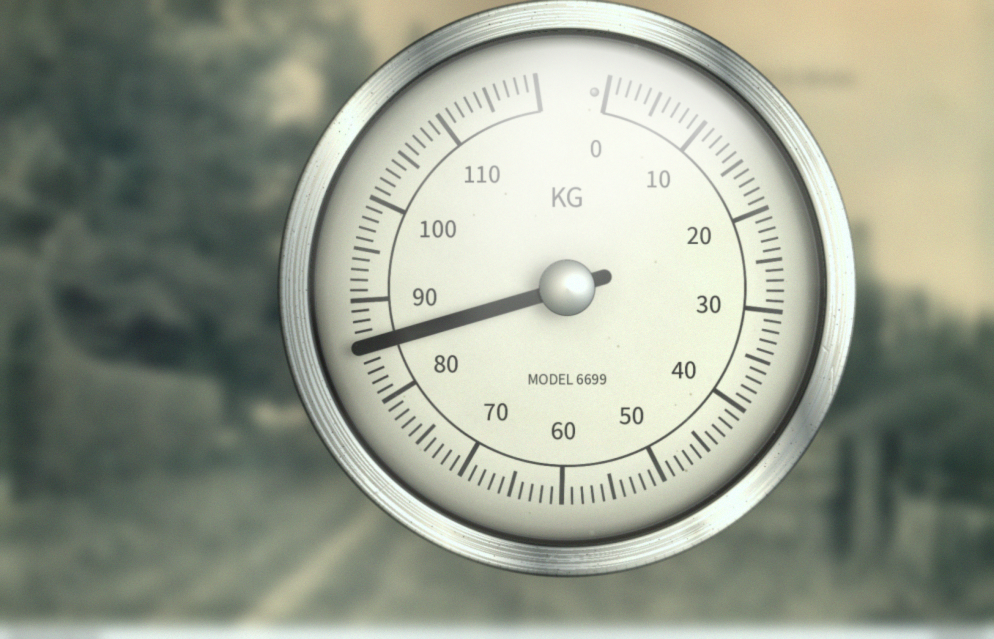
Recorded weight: 85.5
